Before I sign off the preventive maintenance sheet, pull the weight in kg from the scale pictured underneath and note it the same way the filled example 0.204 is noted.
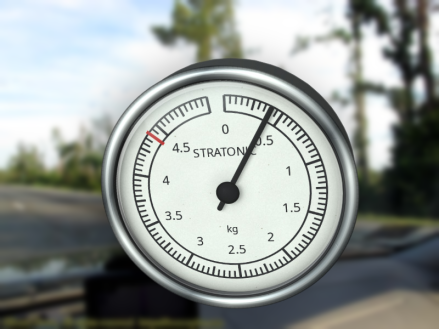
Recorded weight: 0.4
